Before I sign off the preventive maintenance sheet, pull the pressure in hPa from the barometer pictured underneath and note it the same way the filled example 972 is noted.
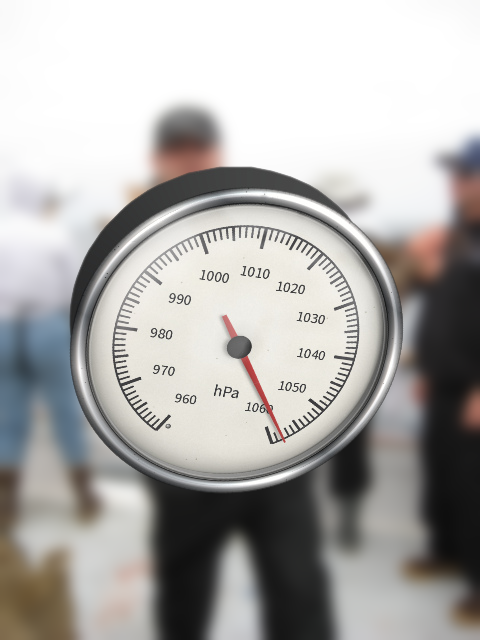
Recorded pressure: 1058
